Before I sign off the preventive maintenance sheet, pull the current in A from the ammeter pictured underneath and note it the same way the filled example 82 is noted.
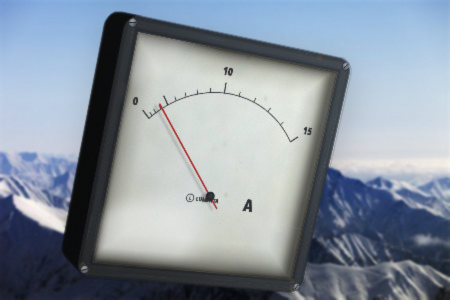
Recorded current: 4
